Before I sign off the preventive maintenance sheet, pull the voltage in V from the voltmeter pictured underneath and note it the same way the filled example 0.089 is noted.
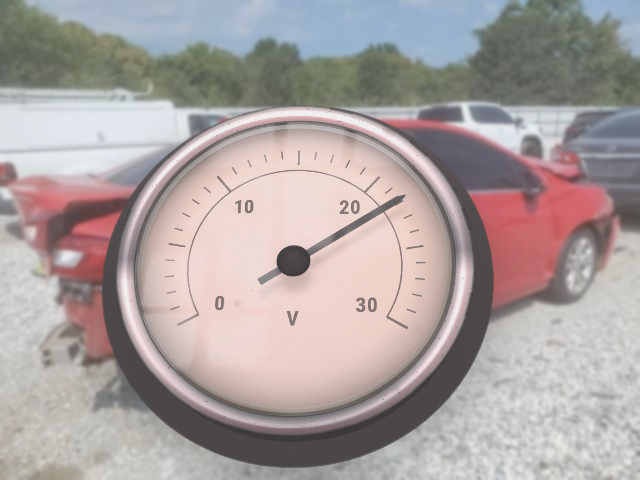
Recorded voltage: 22
